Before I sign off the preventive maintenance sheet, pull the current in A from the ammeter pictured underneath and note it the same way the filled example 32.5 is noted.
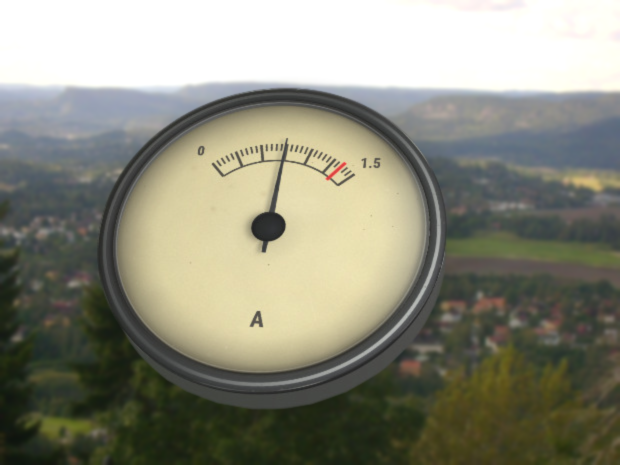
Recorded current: 0.75
